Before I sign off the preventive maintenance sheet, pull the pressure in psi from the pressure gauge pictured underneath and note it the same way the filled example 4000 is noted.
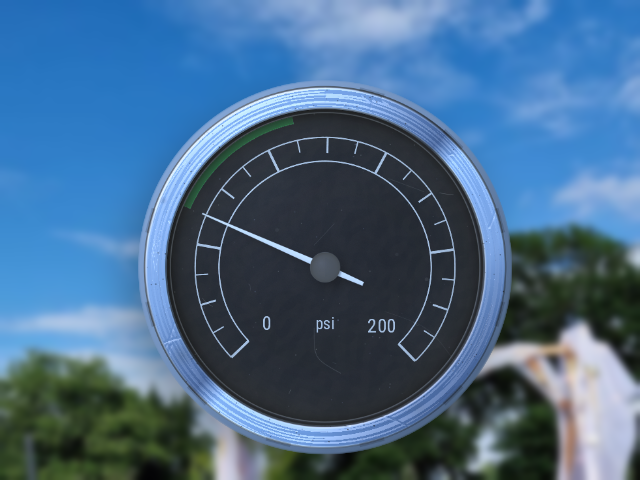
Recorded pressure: 50
